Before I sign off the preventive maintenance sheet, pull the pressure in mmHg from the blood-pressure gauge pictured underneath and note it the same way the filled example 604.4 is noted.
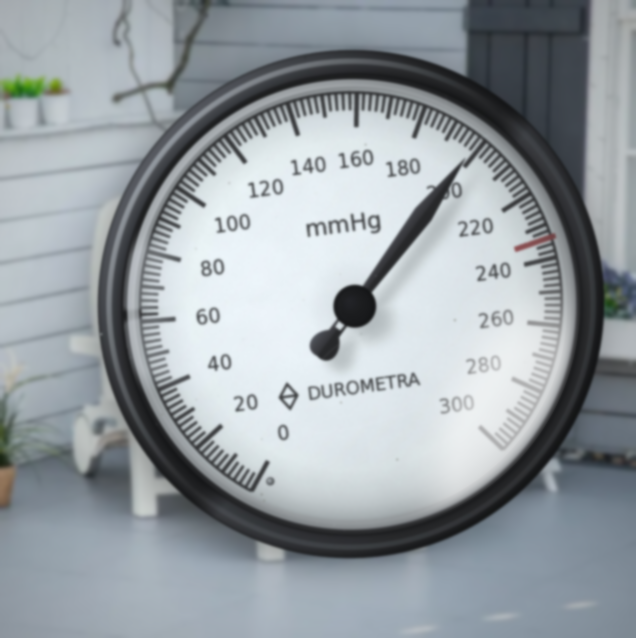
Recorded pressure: 198
